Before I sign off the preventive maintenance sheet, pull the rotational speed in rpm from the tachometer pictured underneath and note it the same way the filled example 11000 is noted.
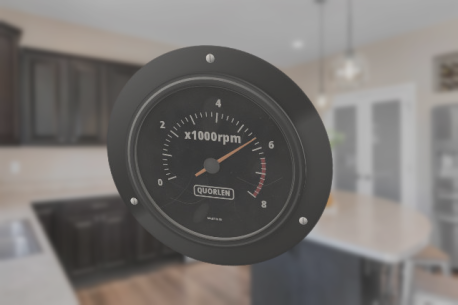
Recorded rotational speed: 5600
